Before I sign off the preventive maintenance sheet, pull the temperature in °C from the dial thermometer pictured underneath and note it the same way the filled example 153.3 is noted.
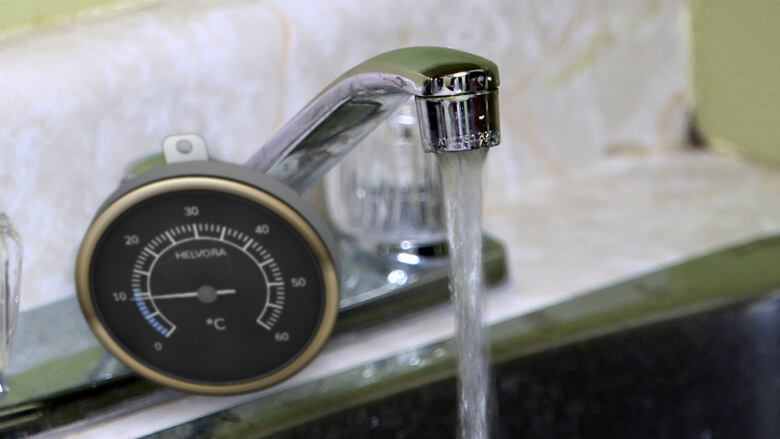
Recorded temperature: 10
